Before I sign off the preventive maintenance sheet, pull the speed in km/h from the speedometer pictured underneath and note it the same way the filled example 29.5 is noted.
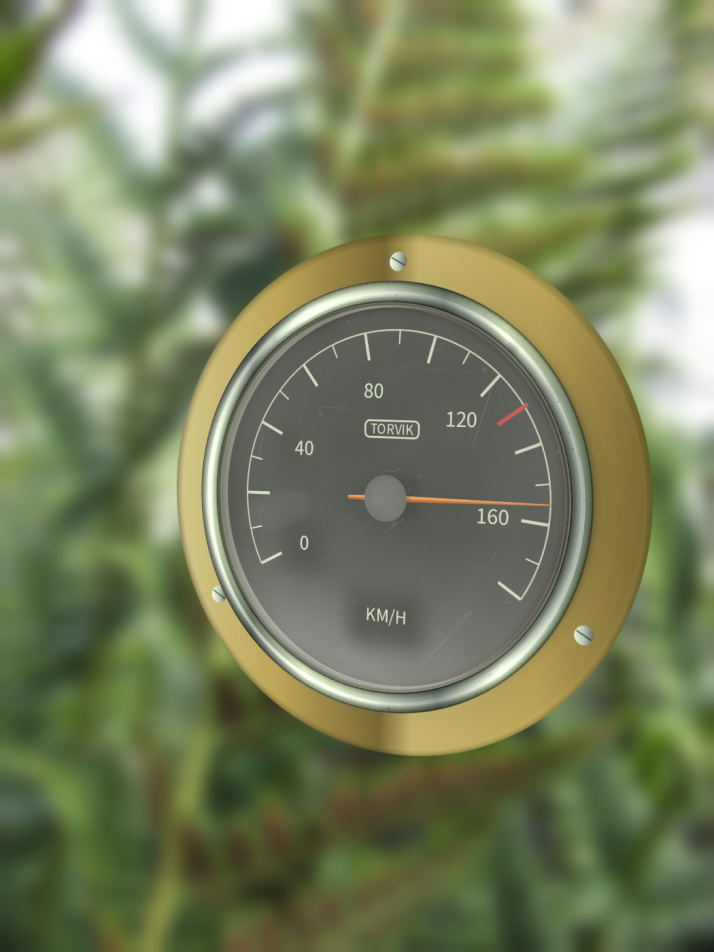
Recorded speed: 155
